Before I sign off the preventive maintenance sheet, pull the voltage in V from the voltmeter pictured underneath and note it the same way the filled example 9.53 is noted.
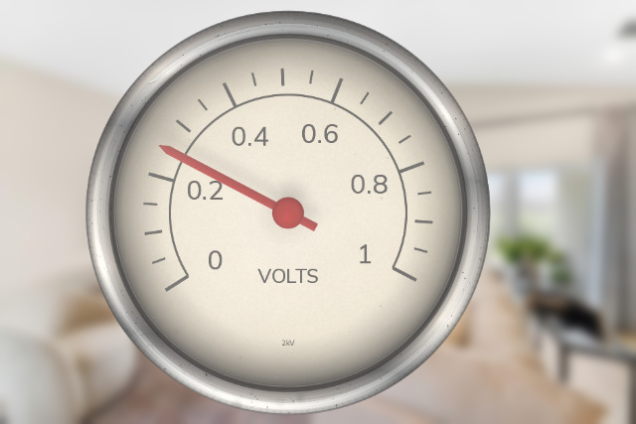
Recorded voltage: 0.25
